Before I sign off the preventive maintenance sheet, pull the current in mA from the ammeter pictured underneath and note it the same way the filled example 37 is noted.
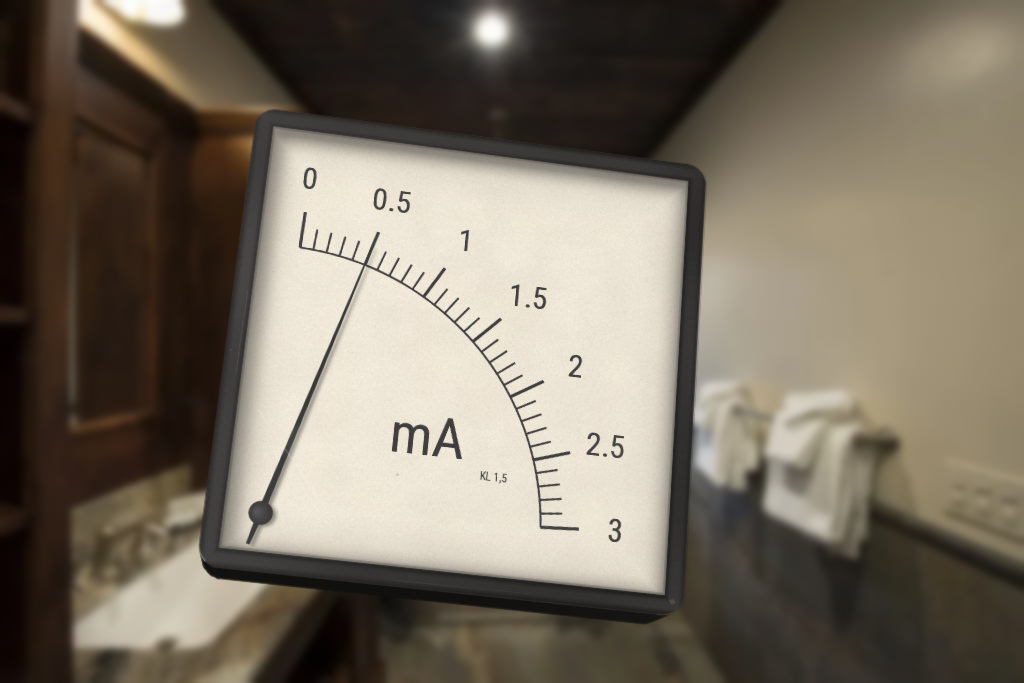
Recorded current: 0.5
